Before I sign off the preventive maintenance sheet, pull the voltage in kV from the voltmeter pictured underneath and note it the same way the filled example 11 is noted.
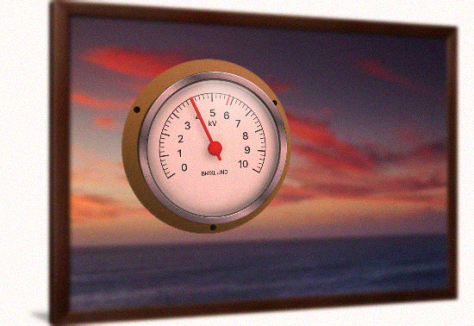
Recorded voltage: 4
